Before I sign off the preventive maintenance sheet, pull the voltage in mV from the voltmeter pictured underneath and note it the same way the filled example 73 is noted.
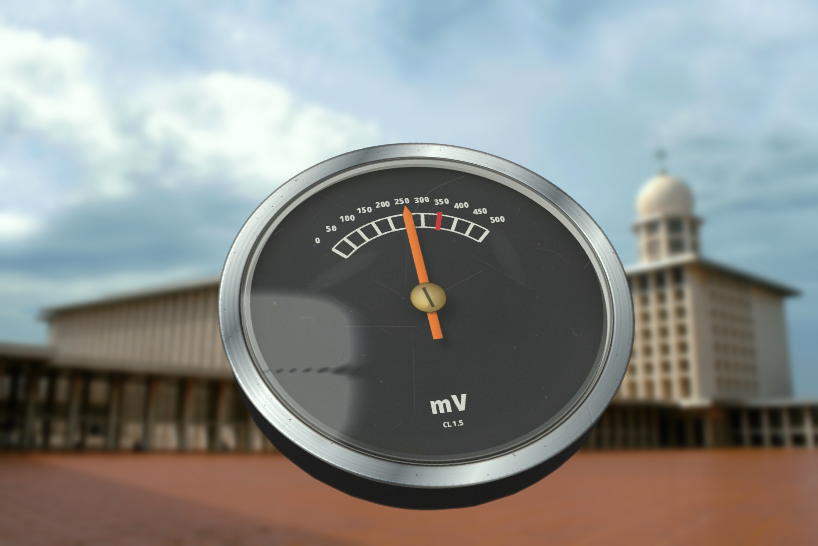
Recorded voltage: 250
